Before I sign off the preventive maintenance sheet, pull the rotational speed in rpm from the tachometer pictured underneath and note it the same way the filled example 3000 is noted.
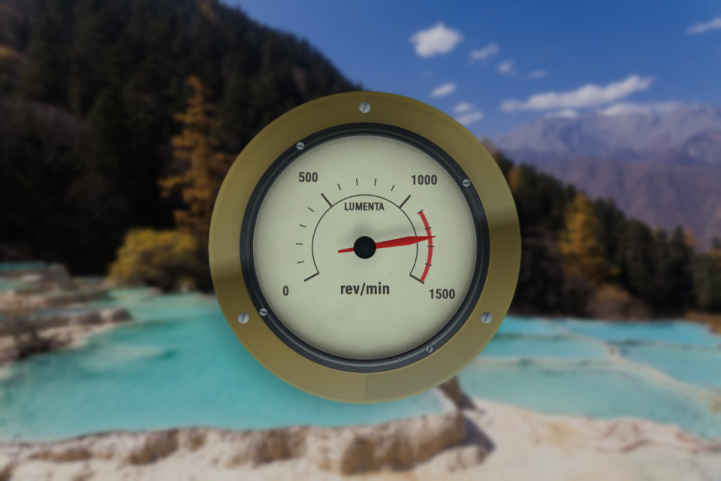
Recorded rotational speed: 1250
